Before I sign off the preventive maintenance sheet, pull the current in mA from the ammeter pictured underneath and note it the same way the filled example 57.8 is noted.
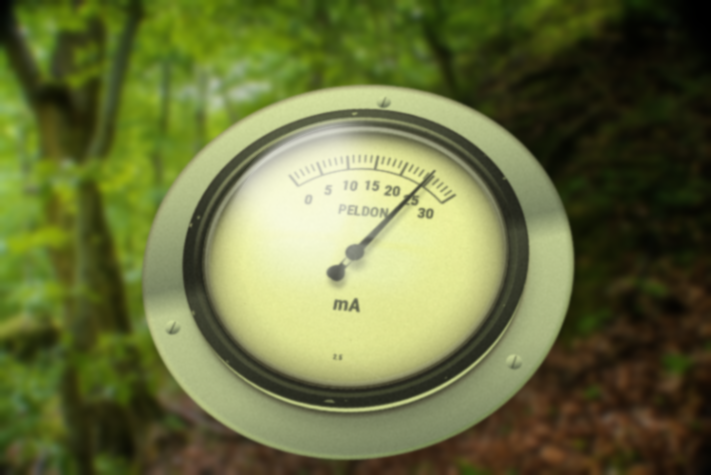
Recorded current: 25
